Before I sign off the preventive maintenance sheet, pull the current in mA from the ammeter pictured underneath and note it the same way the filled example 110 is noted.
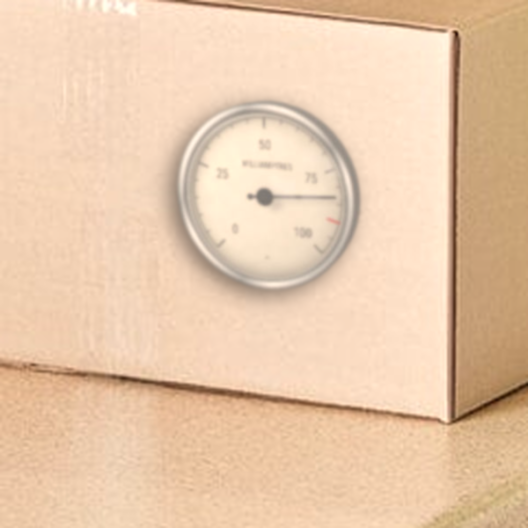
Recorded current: 82.5
